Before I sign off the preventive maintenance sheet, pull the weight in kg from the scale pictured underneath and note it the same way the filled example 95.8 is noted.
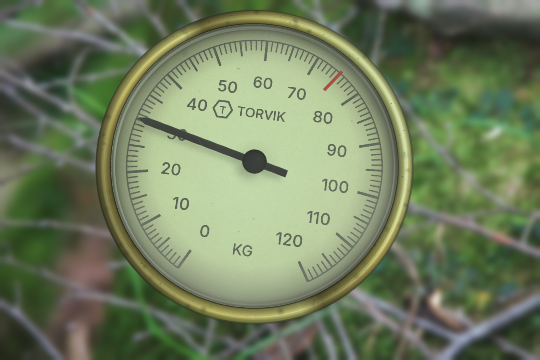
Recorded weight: 30
